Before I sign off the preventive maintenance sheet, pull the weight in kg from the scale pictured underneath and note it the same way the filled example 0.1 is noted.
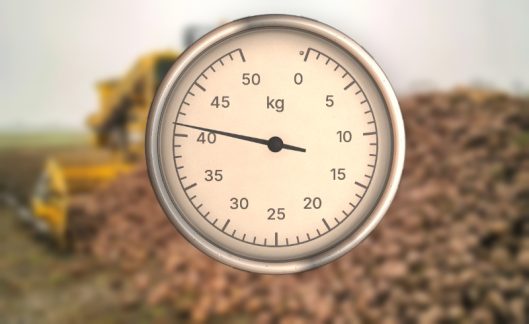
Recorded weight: 41
